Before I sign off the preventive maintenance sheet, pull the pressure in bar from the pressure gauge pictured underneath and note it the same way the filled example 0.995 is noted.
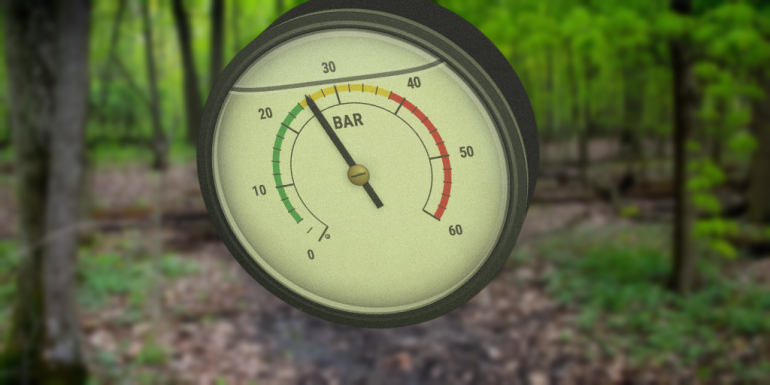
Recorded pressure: 26
